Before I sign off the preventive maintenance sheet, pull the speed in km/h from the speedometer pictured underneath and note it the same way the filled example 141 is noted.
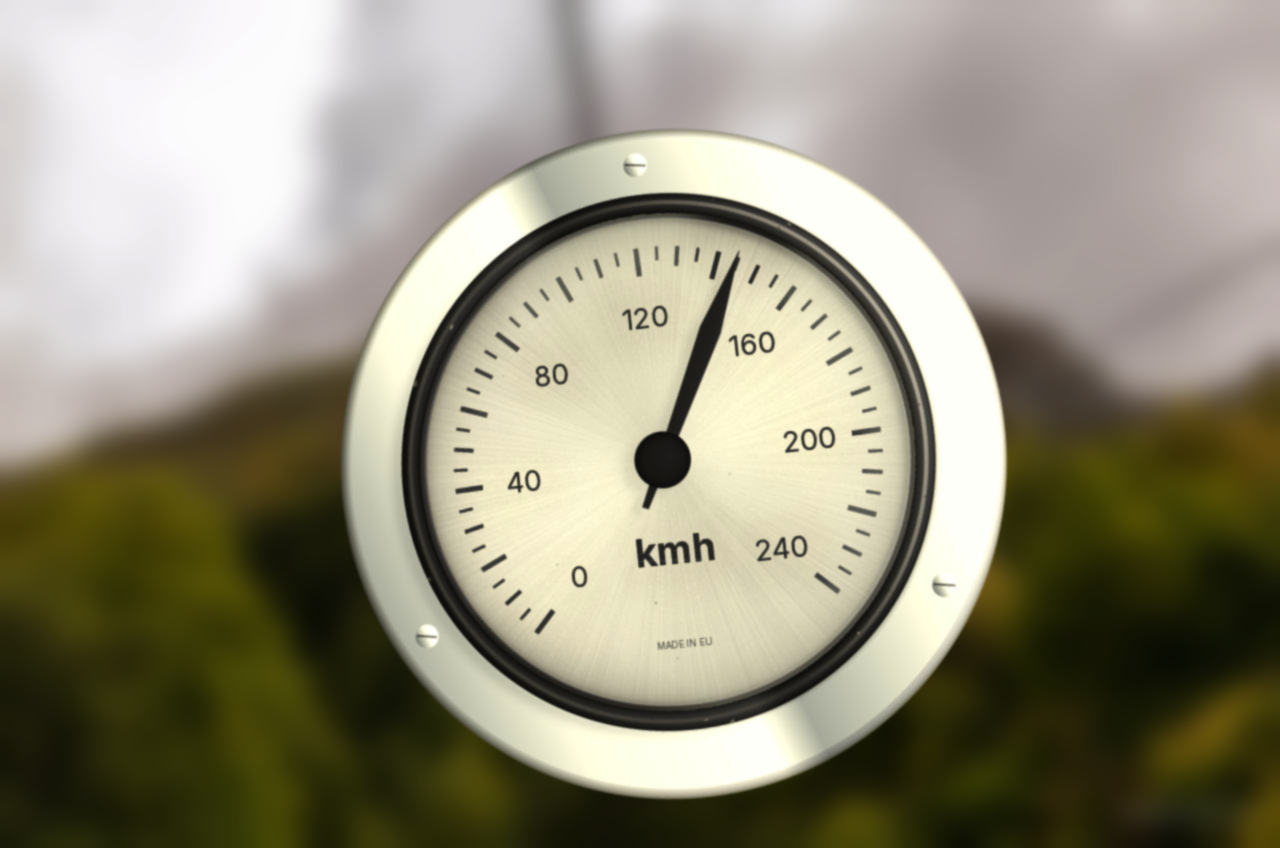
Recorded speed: 145
